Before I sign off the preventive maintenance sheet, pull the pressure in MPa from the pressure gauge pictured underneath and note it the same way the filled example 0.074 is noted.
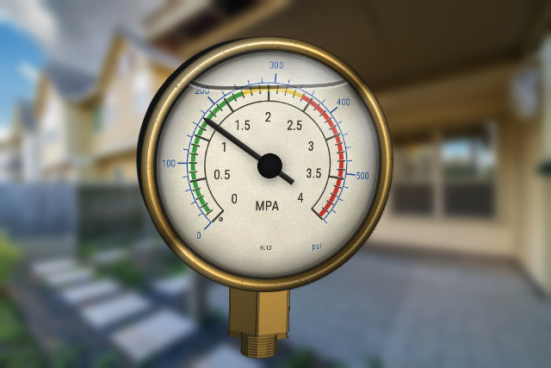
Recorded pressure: 1.2
